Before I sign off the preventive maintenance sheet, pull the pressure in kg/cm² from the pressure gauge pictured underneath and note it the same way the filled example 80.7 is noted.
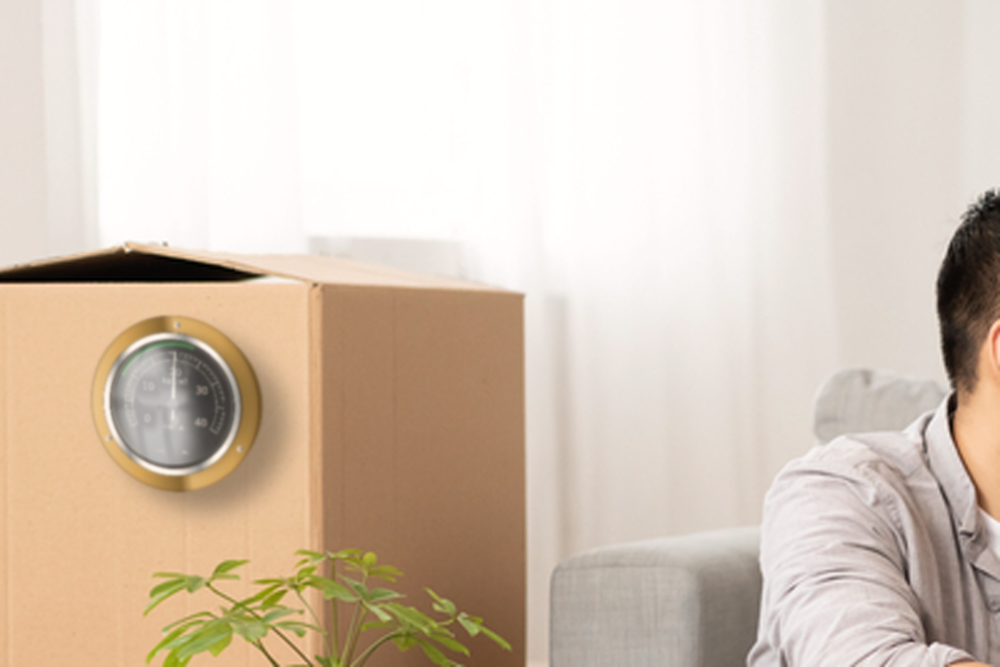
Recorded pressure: 20
